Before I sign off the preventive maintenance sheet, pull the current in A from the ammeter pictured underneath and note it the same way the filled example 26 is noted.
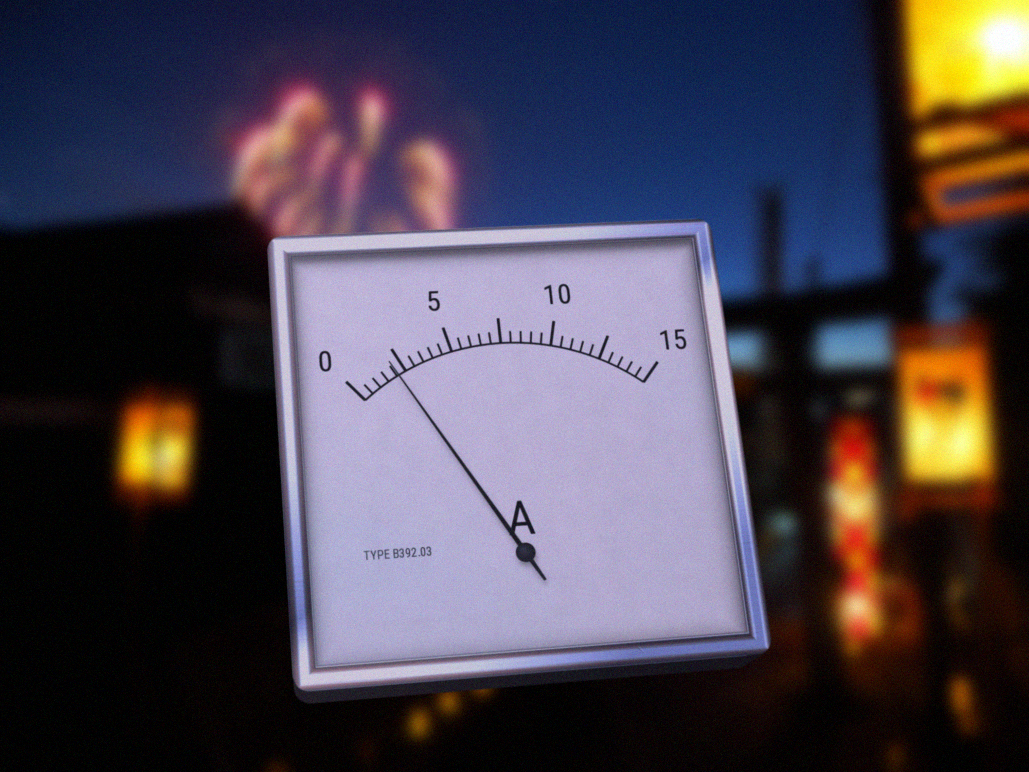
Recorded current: 2
